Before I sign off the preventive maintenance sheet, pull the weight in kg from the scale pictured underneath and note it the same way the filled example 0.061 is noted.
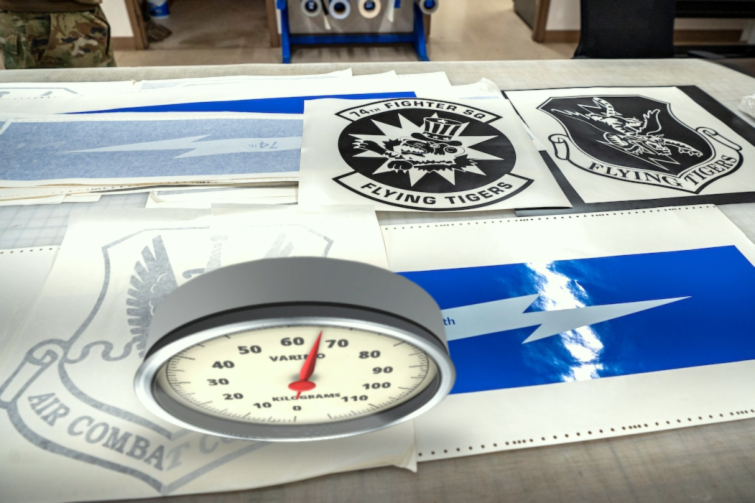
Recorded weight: 65
